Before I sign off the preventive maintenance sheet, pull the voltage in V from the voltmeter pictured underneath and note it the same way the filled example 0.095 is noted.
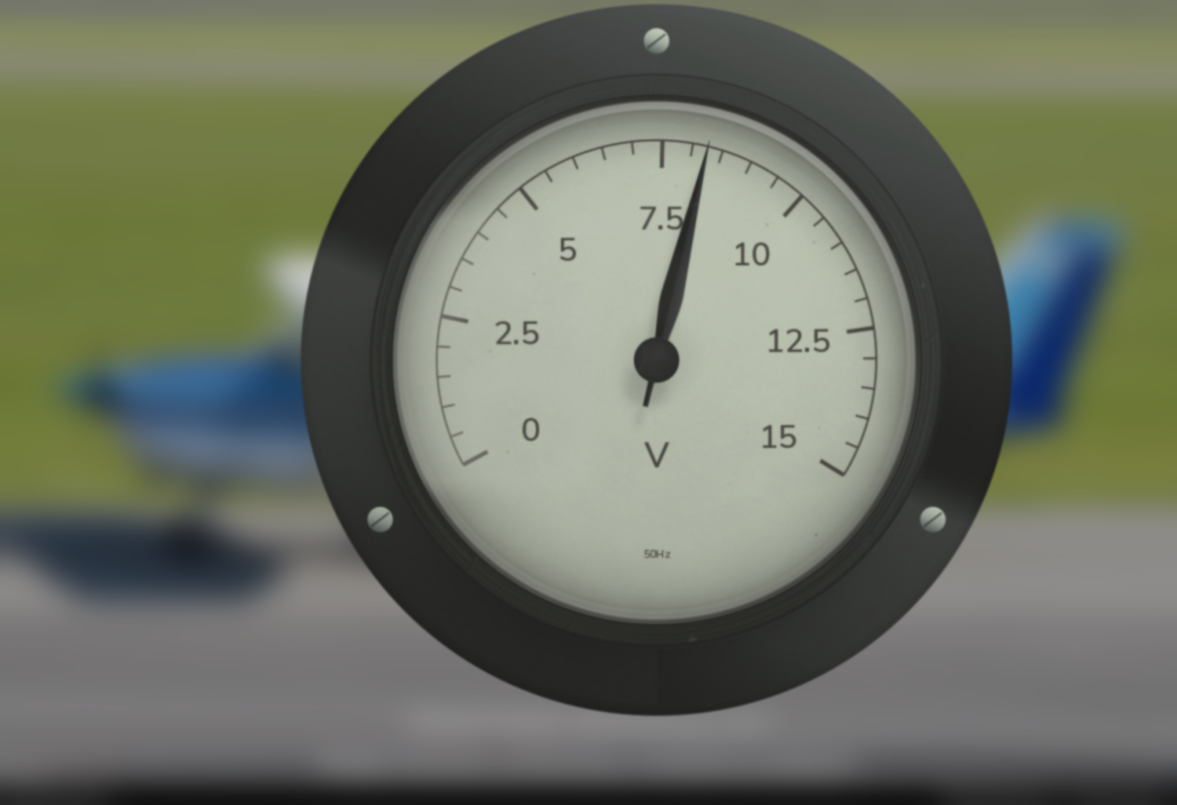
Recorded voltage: 8.25
